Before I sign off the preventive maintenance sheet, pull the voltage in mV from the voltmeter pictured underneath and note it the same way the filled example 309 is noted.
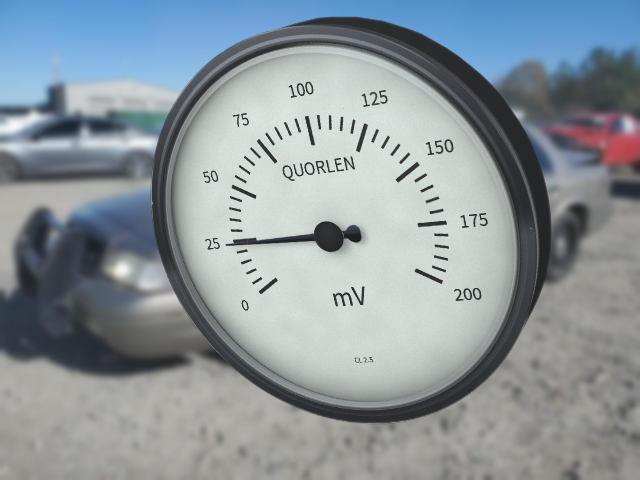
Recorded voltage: 25
